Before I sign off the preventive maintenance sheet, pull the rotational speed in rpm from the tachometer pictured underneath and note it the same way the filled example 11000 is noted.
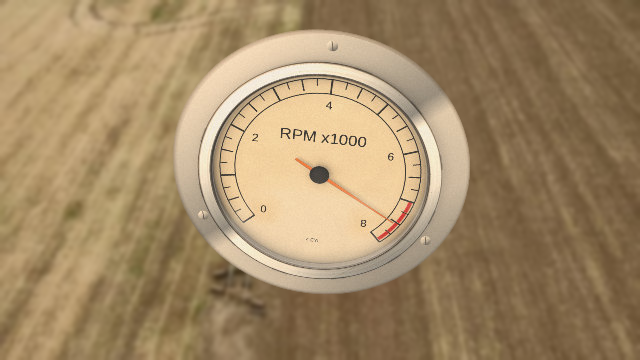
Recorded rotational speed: 7500
